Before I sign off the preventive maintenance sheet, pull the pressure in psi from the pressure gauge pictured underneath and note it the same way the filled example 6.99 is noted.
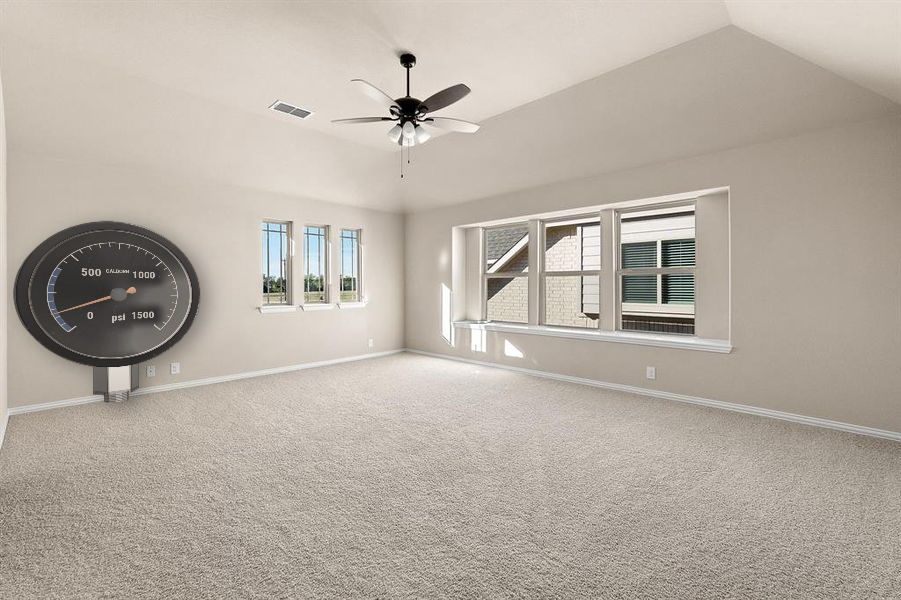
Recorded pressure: 125
